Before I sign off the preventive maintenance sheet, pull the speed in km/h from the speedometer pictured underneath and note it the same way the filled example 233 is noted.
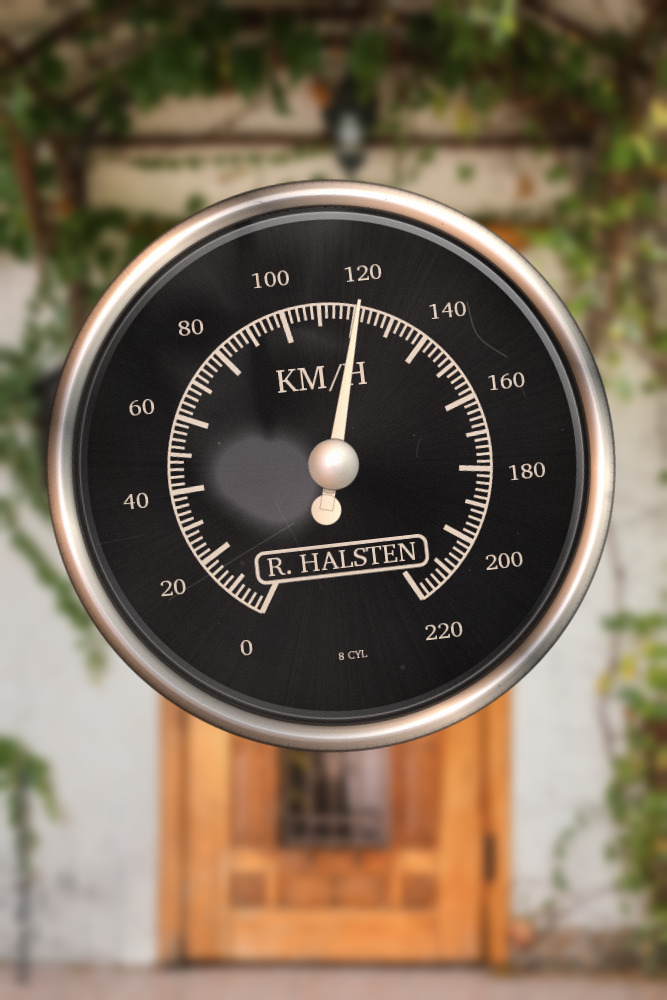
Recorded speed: 120
